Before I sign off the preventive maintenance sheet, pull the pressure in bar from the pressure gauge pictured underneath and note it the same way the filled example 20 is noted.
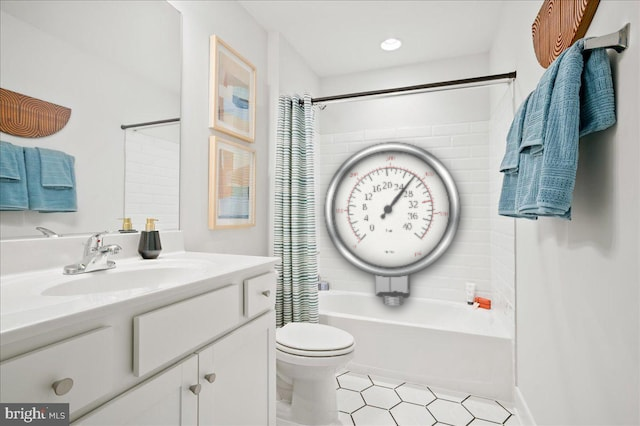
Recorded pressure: 26
